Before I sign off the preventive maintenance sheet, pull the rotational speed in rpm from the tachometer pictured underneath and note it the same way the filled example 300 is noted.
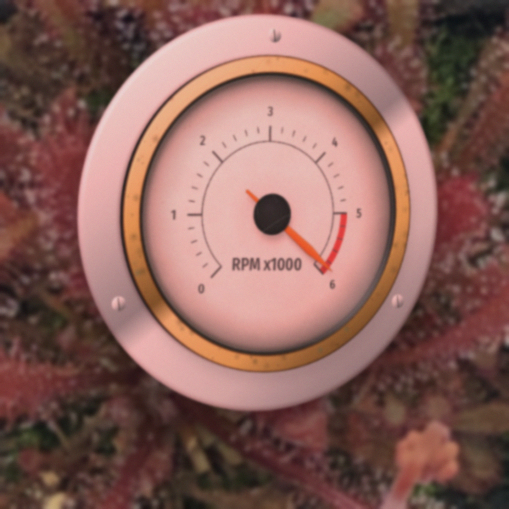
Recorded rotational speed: 5900
